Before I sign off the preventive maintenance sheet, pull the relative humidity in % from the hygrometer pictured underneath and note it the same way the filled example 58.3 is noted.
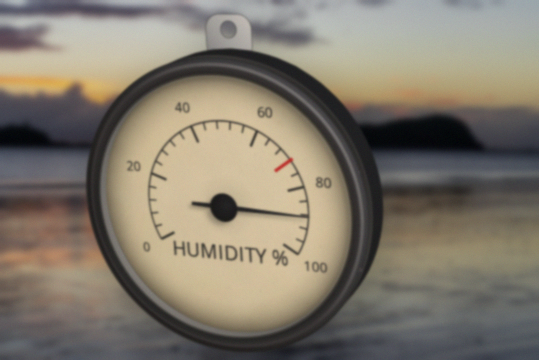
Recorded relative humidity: 88
